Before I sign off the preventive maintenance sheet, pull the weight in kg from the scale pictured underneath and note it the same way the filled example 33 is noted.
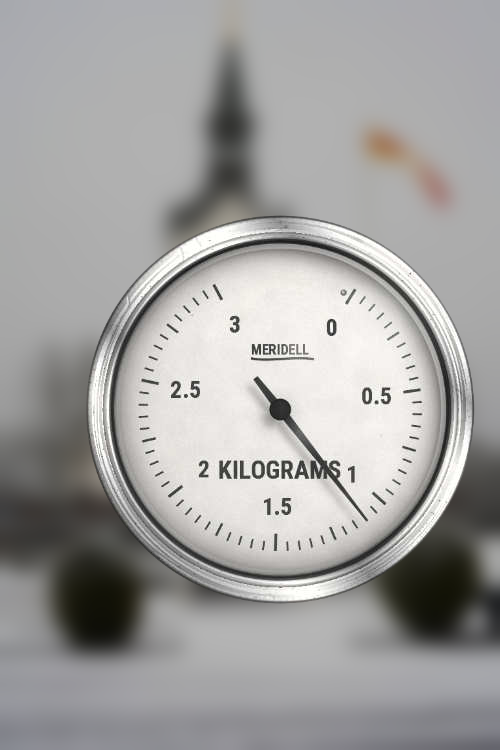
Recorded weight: 1.1
